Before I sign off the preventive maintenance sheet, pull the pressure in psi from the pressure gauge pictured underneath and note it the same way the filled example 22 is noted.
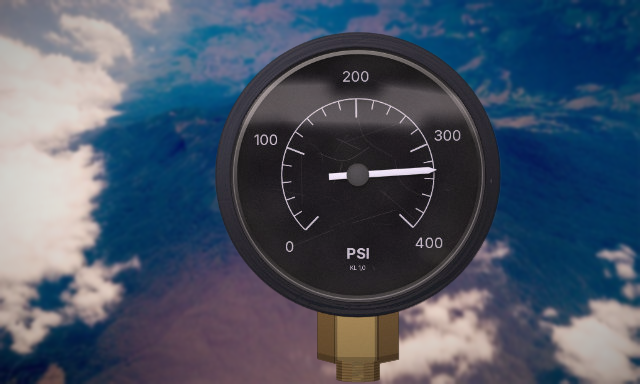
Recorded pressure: 330
